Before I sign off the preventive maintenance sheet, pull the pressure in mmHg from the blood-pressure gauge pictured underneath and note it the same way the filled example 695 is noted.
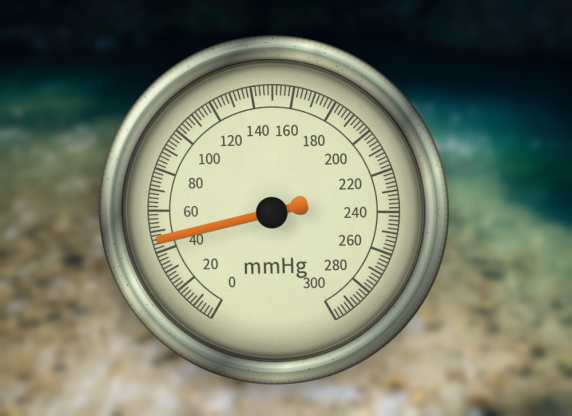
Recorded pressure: 46
